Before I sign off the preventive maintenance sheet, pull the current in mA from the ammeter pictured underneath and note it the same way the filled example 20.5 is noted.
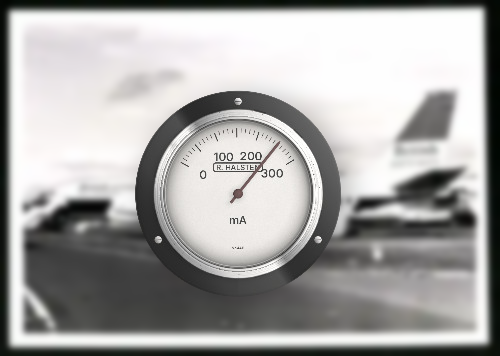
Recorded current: 250
